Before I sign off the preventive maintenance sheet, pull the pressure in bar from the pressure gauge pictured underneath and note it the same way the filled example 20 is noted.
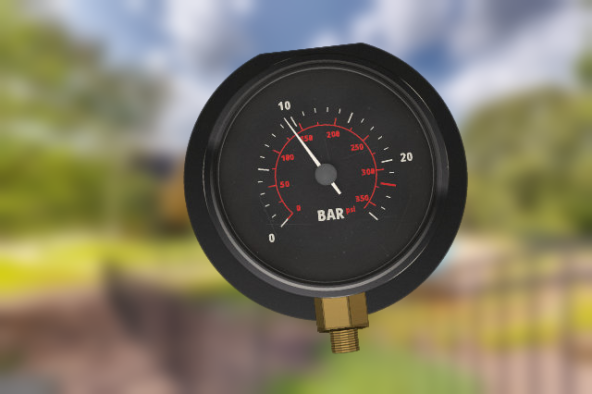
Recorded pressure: 9.5
